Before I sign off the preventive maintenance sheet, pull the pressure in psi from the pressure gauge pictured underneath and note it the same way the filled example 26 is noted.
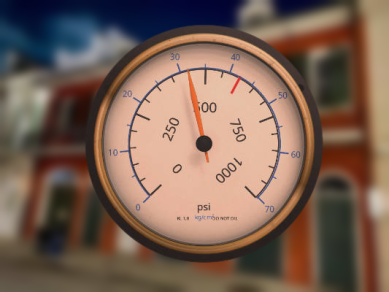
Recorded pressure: 450
